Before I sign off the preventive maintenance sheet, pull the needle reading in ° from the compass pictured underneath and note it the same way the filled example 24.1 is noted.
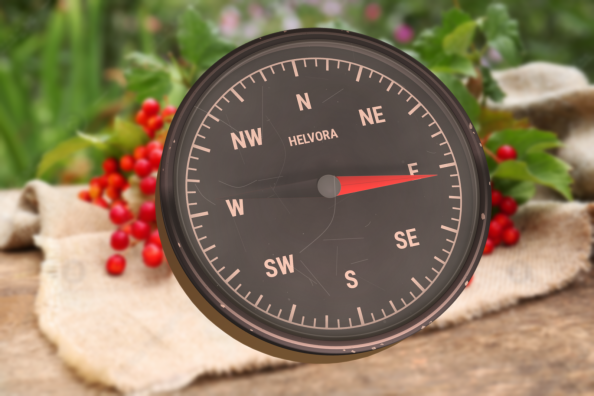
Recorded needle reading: 95
